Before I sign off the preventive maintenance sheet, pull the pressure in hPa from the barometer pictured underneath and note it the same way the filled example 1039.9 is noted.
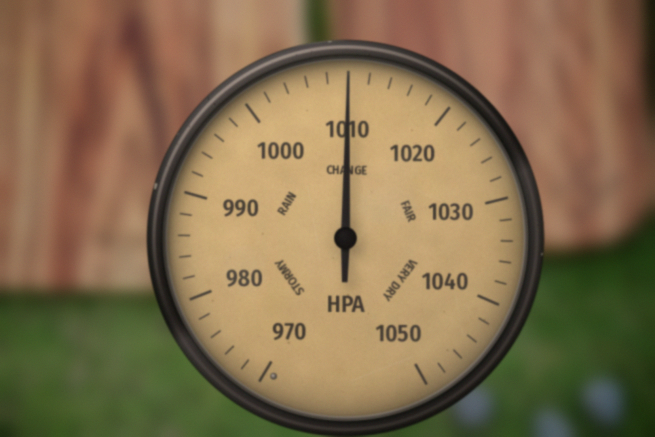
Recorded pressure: 1010
